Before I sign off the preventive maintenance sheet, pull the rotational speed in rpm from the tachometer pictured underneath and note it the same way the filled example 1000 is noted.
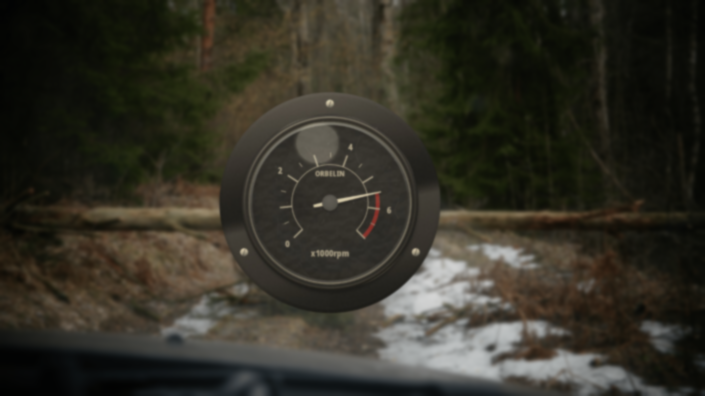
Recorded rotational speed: 5500
